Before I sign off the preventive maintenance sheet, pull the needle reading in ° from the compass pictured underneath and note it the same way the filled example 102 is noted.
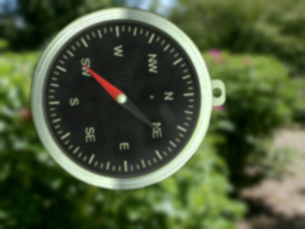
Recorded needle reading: 225
